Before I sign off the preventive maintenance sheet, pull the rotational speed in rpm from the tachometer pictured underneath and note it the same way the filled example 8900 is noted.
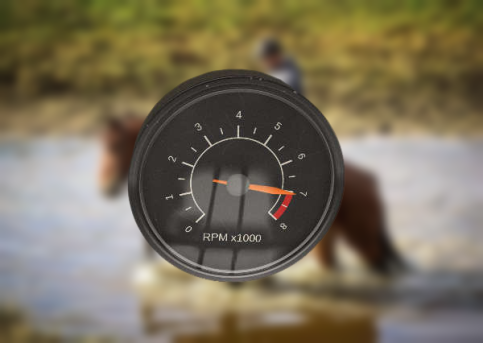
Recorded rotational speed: 7000
